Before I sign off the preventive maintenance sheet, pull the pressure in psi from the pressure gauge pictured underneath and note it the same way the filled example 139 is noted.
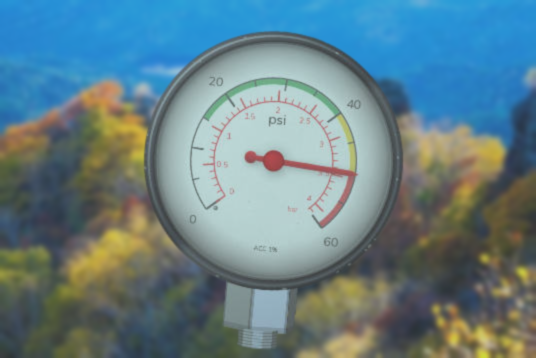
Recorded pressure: 50
